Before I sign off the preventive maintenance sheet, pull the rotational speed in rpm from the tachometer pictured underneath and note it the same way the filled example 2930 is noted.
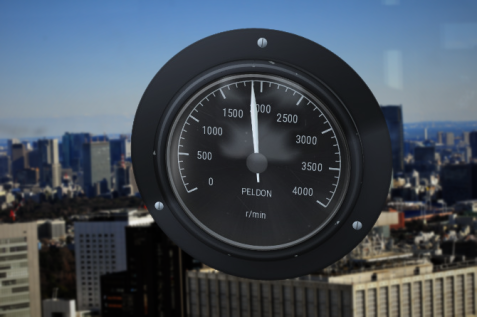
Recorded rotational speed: 1900
